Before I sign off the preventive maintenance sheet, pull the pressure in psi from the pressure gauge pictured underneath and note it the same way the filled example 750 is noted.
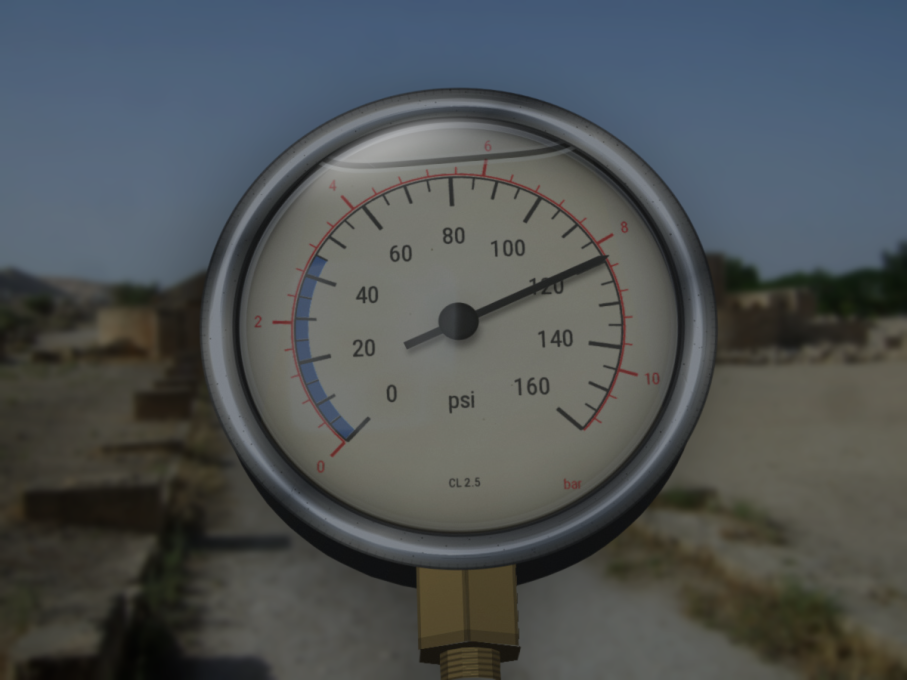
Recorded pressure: 120
